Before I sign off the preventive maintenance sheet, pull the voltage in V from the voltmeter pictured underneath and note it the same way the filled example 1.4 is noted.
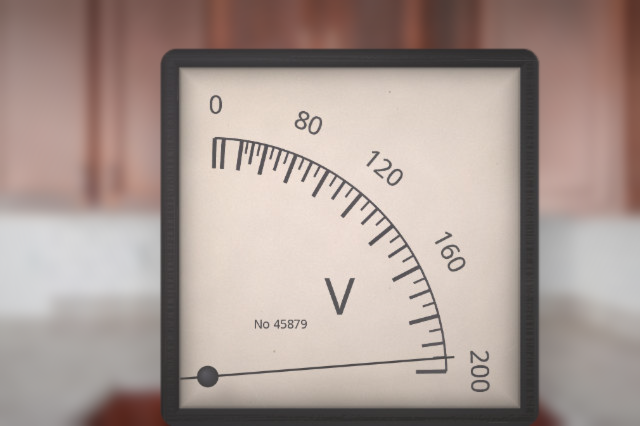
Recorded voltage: 195
